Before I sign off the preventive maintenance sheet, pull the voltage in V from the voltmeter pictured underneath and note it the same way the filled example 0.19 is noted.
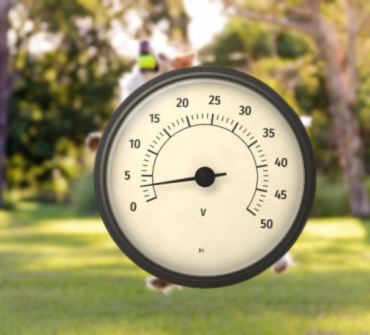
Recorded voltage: 3
